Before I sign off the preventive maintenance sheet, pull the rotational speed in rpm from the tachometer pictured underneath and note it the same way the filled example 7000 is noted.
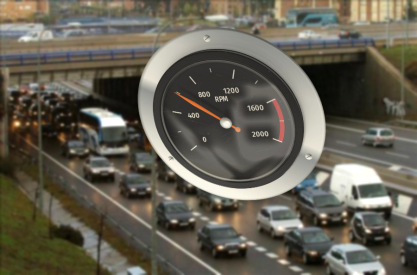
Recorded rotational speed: 600
